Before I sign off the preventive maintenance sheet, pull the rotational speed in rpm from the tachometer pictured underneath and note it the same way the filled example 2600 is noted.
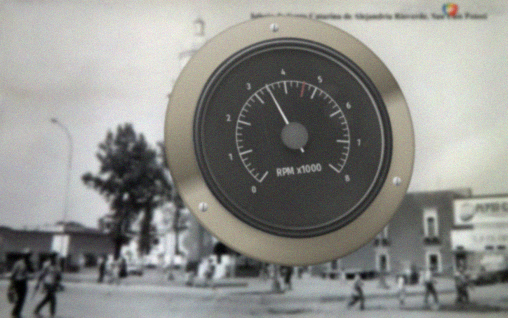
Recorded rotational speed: 3400
